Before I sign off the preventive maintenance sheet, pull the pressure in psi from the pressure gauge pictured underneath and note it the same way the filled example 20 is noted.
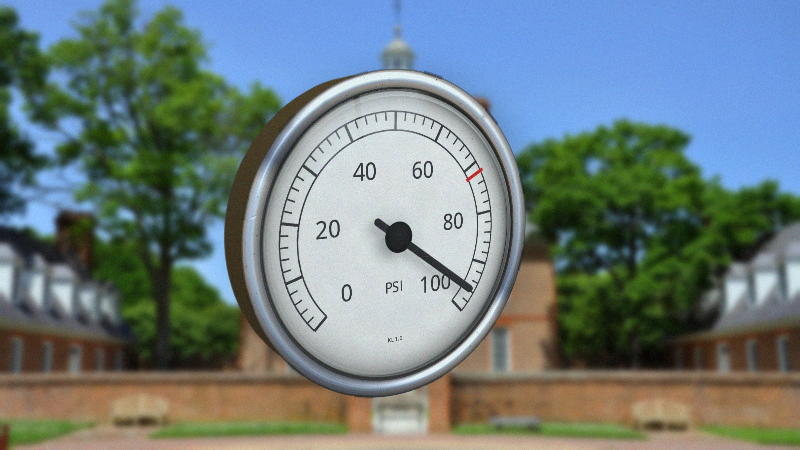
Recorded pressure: 96
